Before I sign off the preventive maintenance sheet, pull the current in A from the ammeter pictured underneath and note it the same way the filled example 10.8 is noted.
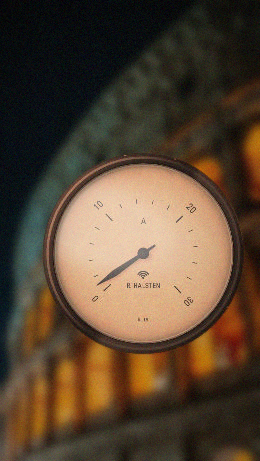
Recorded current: 1
